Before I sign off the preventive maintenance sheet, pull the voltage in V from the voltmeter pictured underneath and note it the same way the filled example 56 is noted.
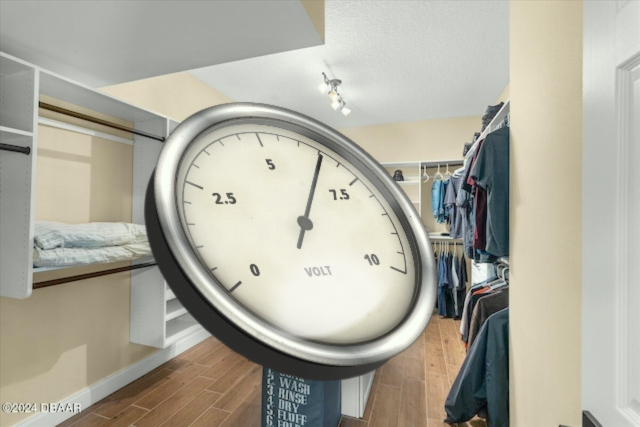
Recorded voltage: 6.5
